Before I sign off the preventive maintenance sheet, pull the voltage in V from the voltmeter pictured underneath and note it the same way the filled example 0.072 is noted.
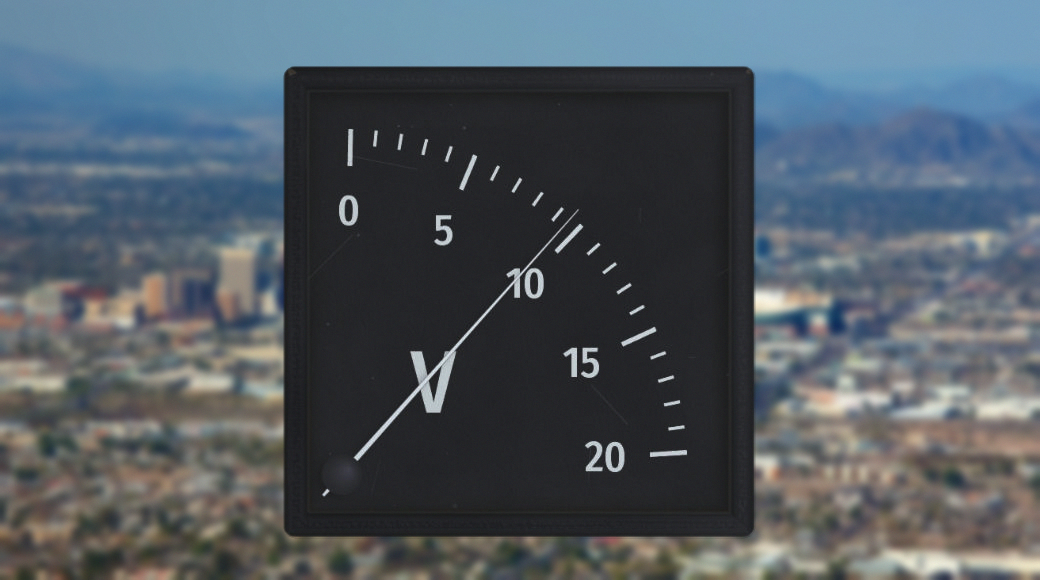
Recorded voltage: 9.5
